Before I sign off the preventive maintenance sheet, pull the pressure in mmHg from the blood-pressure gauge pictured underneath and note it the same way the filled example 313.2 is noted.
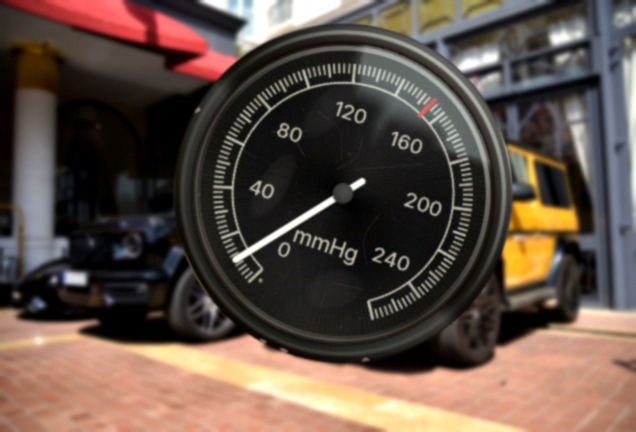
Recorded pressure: 10
